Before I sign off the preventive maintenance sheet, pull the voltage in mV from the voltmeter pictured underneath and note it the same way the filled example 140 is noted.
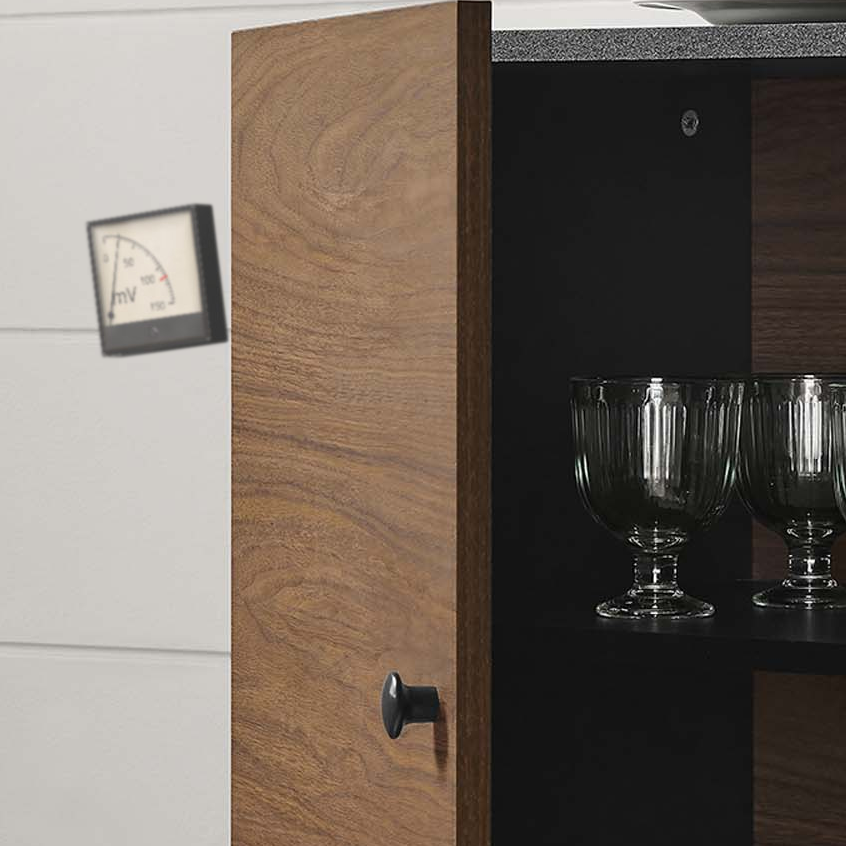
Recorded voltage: 25
